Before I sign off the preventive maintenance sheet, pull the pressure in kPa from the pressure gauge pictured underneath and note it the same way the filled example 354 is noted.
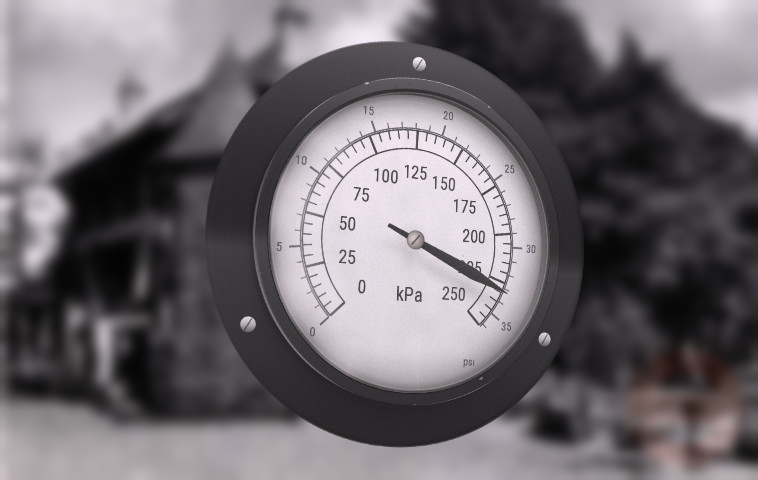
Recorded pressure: 230
